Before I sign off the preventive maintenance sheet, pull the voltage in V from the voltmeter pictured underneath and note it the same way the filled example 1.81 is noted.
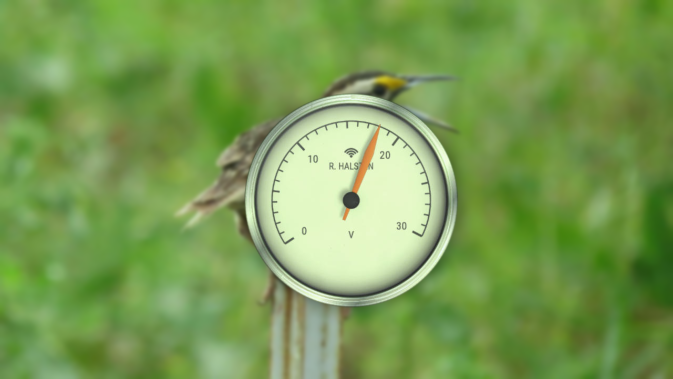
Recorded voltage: 18
